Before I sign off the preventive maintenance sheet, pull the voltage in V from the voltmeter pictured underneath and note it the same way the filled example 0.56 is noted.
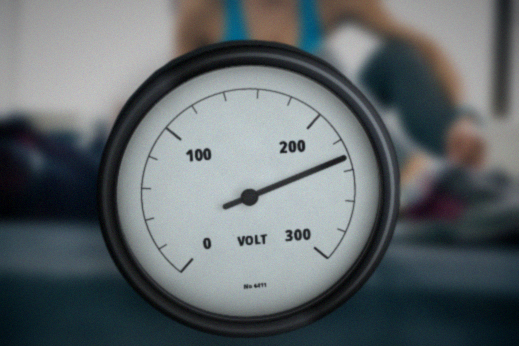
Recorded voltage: 230
